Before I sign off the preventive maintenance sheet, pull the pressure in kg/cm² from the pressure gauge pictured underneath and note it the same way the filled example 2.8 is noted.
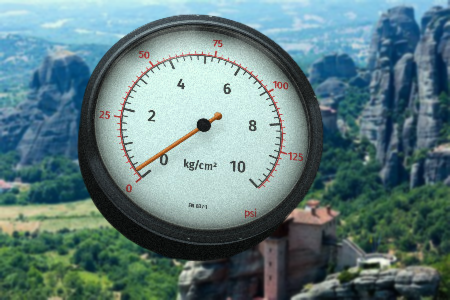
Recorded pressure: 0.2
